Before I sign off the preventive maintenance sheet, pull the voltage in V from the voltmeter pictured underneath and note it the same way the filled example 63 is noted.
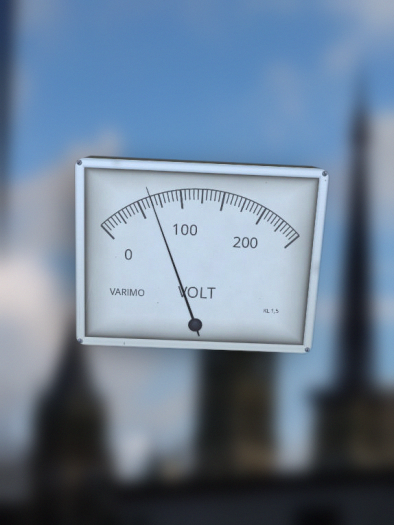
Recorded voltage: 65
